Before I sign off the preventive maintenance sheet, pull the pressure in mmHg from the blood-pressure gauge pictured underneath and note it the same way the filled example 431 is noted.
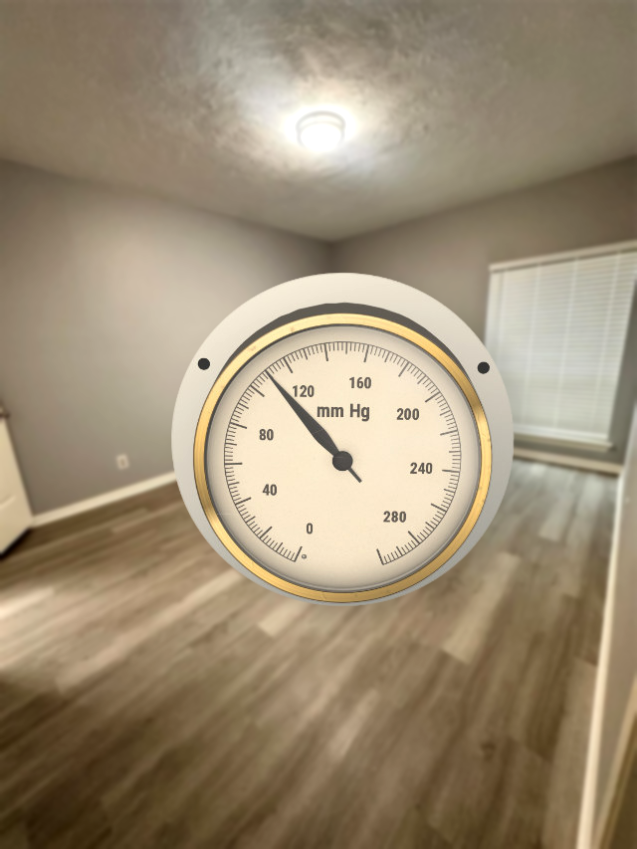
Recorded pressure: 110
